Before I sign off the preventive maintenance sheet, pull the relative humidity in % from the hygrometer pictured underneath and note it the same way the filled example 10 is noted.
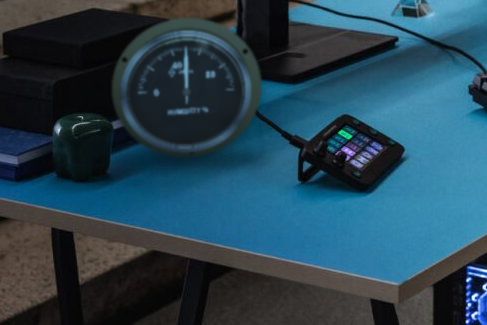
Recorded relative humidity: 50
